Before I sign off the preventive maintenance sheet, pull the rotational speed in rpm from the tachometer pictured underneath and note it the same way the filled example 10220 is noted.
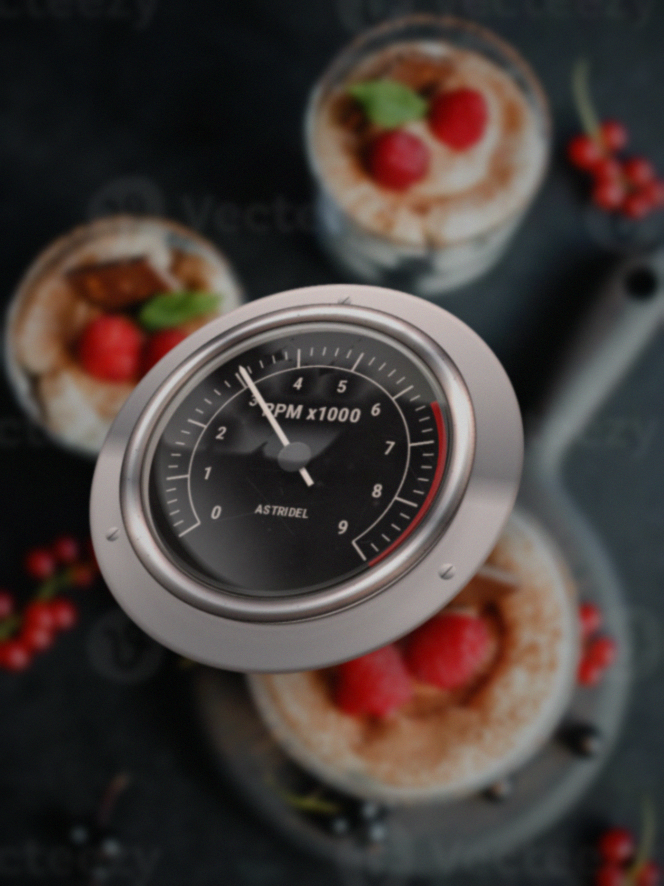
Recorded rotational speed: 3100
